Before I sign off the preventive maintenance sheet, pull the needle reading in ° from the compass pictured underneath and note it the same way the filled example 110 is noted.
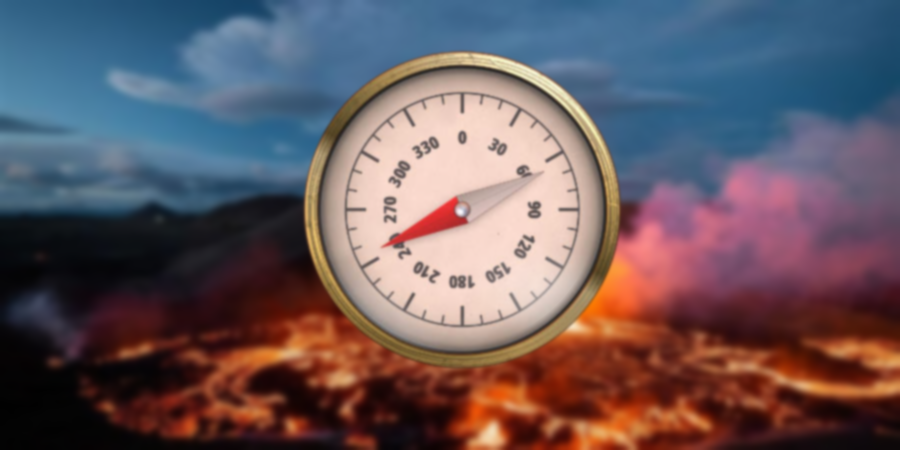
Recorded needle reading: 245
